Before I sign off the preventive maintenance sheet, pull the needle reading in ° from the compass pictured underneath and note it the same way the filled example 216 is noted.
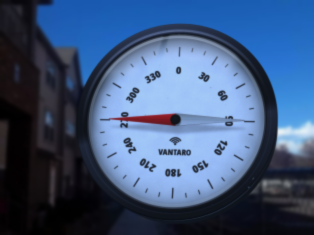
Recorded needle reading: 270
